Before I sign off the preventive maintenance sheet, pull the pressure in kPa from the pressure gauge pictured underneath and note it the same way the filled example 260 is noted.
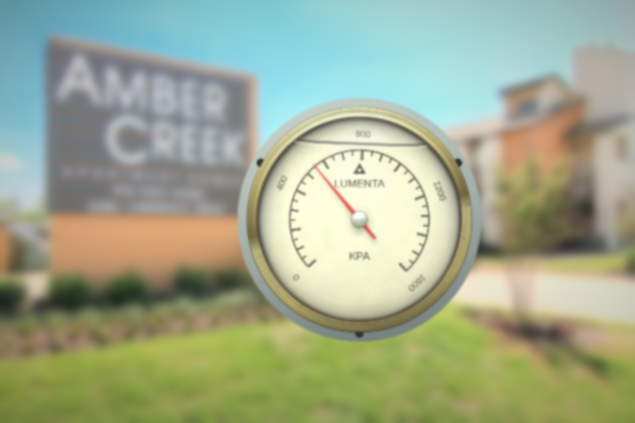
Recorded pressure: 550
